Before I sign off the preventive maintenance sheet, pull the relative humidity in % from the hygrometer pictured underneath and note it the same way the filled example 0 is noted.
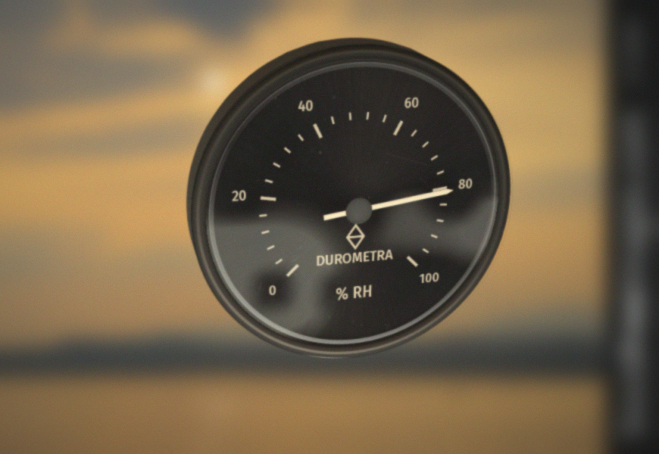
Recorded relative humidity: 80
